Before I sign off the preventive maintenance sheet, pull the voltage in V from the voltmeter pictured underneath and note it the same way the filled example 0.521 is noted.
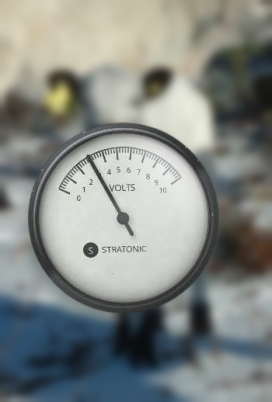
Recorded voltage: 3
